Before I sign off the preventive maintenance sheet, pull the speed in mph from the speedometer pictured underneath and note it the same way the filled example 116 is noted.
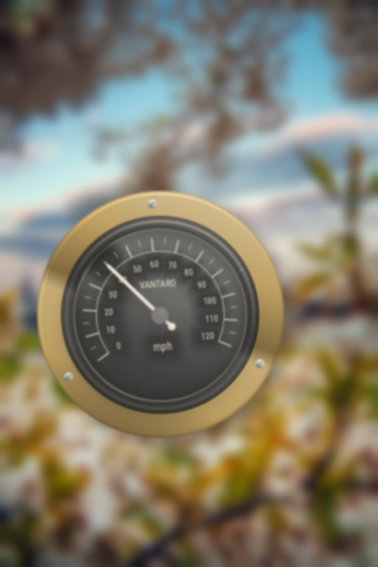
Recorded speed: 40
